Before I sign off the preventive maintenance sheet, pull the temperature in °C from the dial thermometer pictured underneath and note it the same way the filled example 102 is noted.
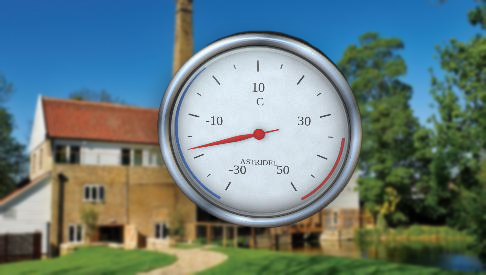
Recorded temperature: -17.5
